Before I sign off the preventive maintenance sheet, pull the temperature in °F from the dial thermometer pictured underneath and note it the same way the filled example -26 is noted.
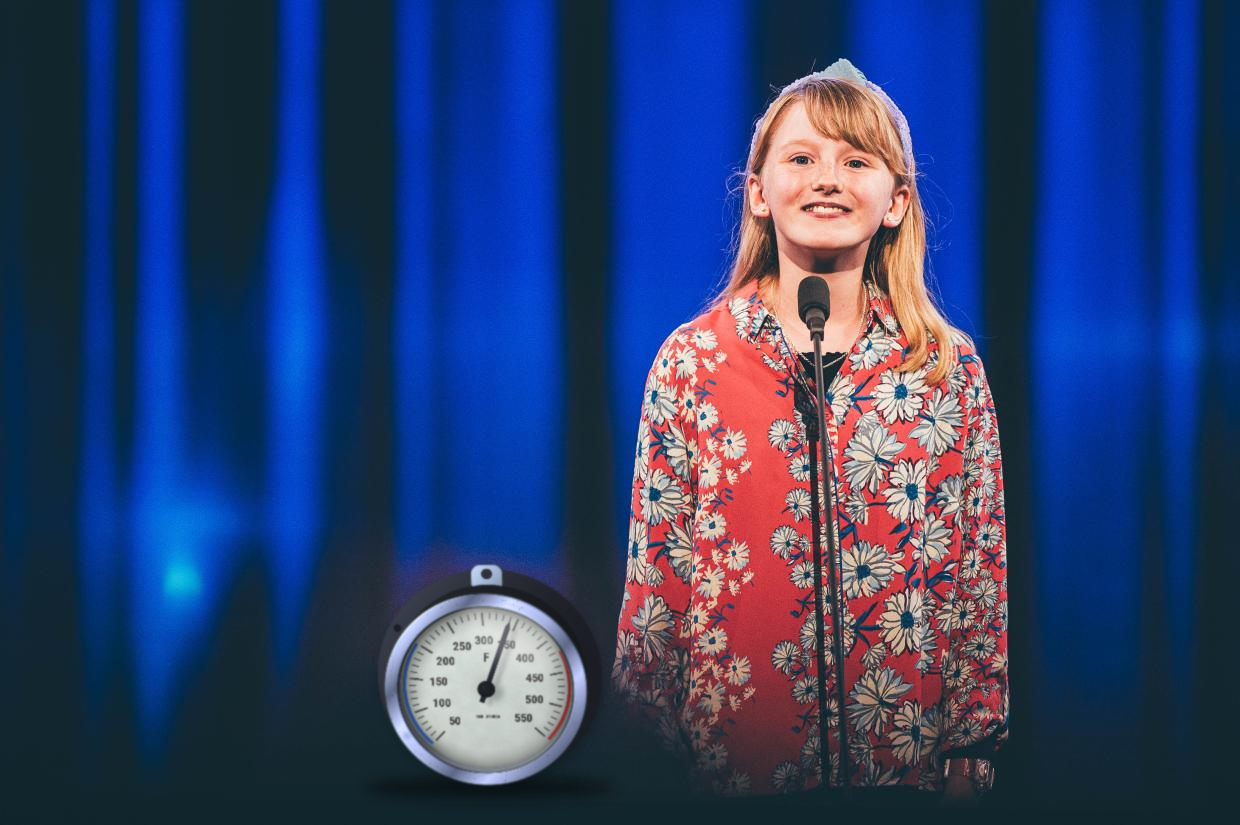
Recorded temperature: 340
